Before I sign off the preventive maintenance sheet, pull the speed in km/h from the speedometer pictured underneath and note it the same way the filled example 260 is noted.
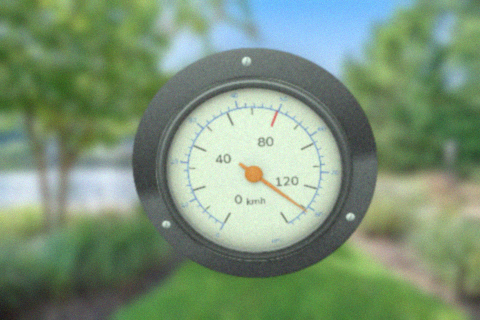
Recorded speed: 130
